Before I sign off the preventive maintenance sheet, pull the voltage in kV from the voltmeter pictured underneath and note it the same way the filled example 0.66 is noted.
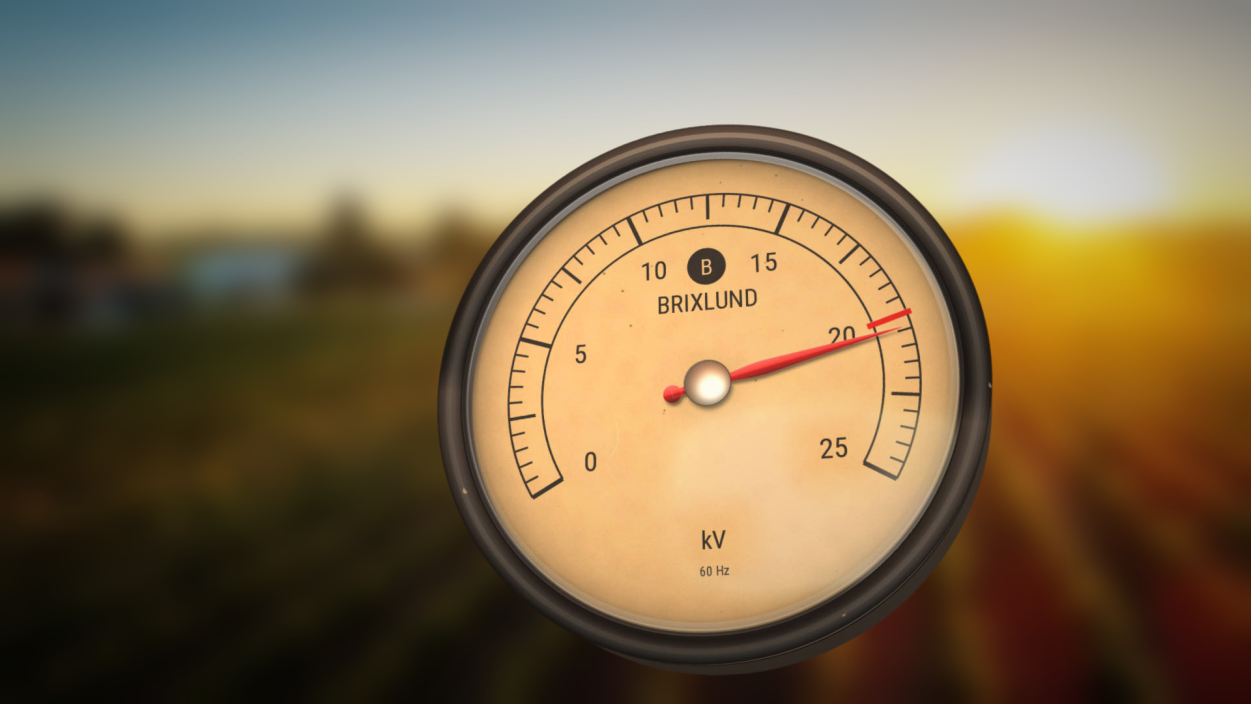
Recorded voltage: 20.5
